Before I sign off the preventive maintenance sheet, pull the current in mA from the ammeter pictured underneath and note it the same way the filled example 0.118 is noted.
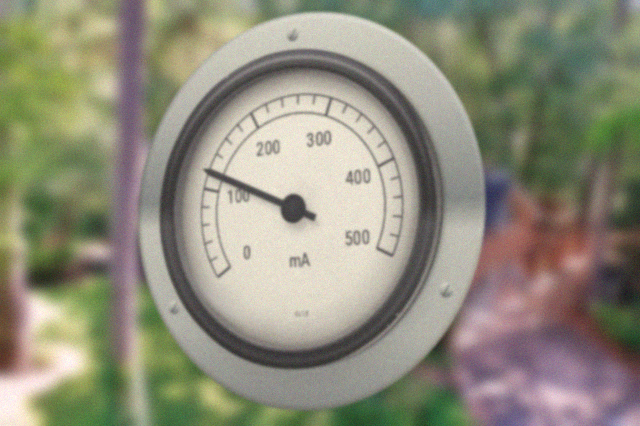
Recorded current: 120
